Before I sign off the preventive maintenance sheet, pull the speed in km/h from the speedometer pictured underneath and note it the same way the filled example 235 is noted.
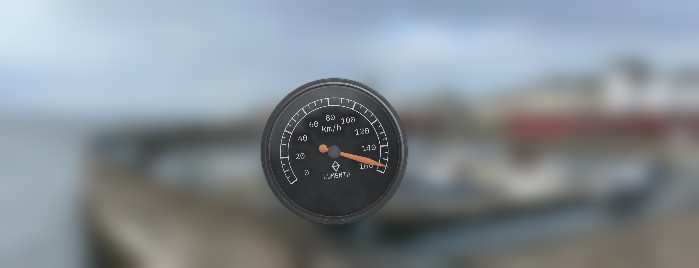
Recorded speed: 155
